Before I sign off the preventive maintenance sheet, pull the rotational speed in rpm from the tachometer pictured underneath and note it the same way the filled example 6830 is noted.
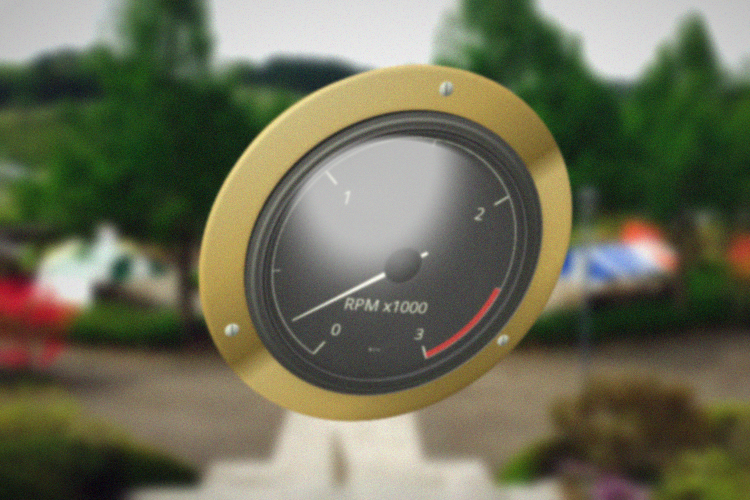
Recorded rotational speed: 250
